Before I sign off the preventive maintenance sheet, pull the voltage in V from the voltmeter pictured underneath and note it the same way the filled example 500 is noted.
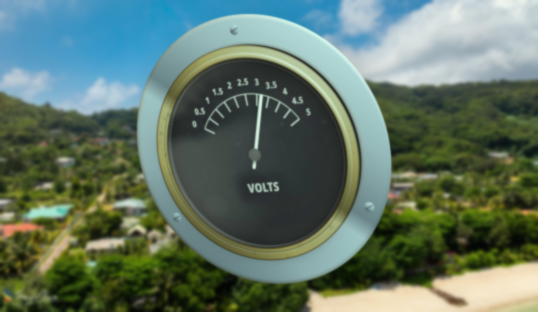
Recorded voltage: 3.25
